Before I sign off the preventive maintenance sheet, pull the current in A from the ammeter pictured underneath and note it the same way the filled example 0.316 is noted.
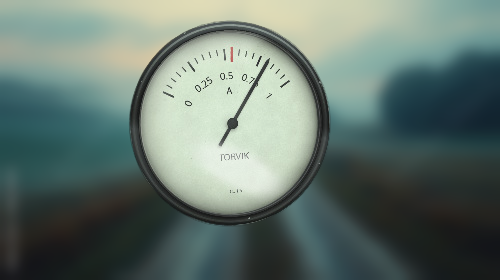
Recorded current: 0.8
